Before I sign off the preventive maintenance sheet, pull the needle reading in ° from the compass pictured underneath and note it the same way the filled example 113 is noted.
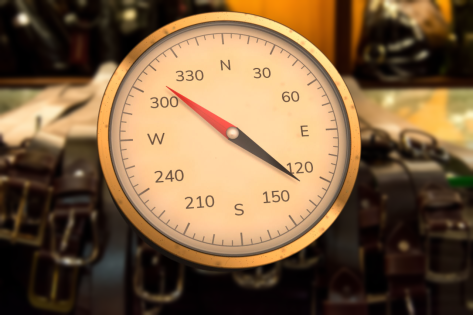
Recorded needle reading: 310
